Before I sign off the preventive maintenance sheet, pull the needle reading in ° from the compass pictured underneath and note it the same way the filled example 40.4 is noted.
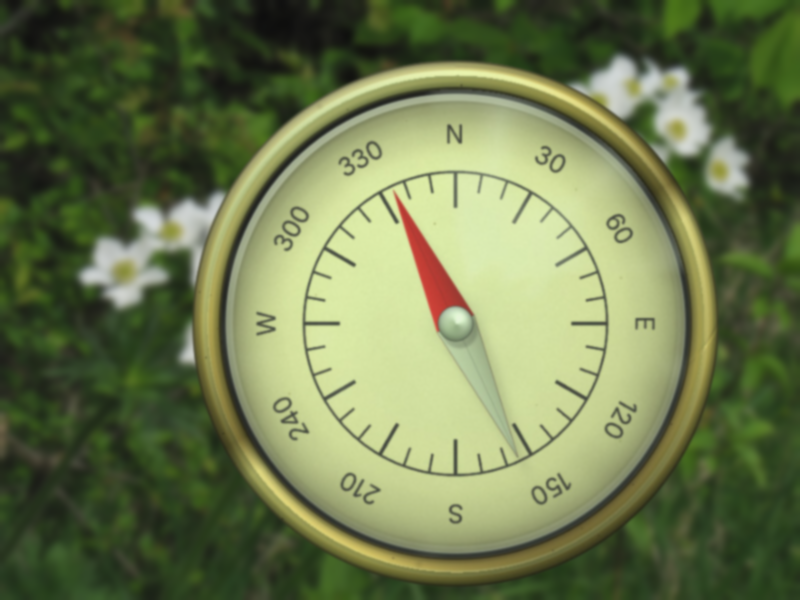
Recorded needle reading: 335
